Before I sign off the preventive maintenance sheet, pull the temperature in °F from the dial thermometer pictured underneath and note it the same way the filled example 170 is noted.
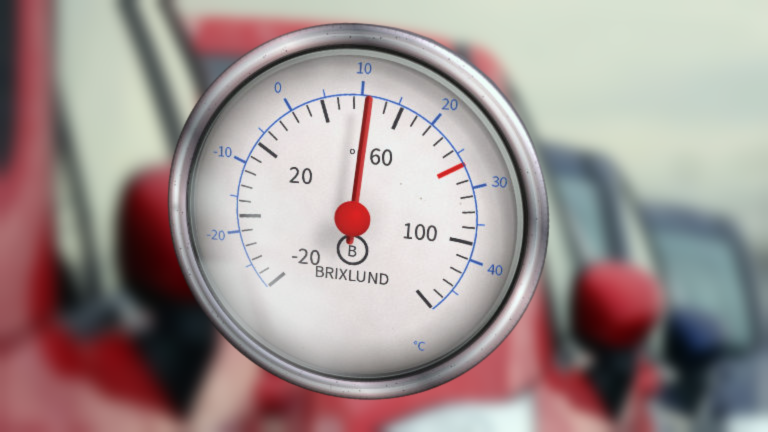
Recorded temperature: 52
